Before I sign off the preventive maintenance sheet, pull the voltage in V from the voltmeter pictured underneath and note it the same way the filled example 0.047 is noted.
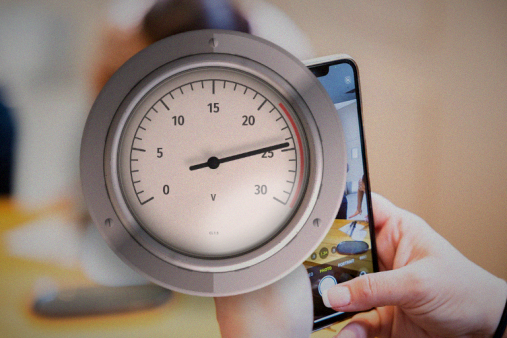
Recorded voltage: 24.5
